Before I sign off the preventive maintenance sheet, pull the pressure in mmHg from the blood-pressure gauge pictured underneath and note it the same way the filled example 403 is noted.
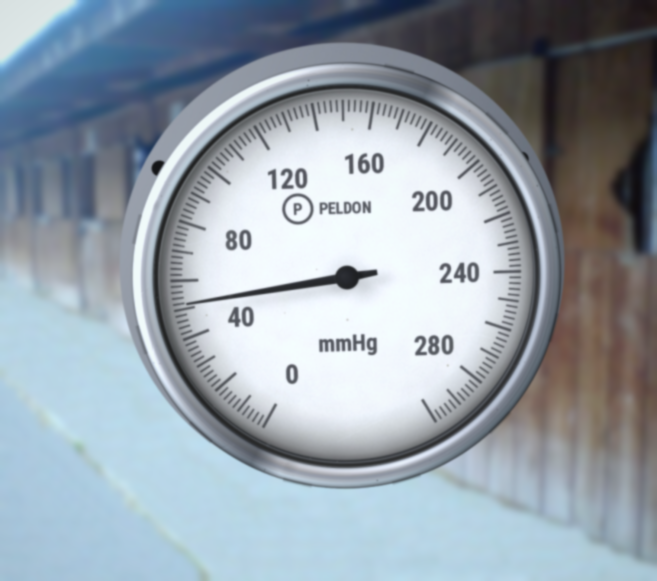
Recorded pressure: 52
